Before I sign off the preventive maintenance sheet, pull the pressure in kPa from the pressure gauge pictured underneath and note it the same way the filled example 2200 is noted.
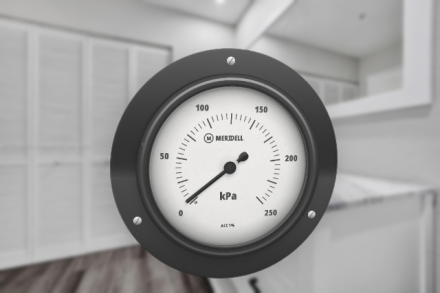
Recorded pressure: 5
